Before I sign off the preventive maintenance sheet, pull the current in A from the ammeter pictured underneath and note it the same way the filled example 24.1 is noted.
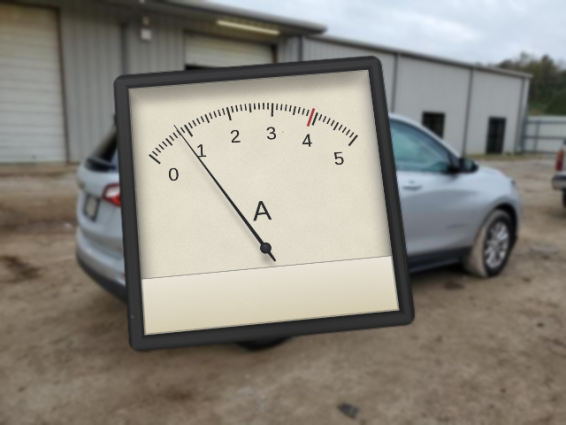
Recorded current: 0.8
